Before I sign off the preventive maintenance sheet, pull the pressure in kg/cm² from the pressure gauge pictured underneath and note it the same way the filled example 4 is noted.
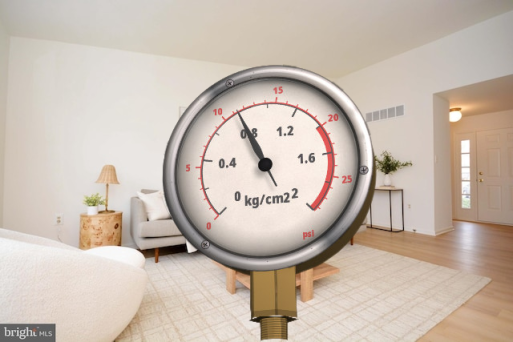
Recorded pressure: 0.8
